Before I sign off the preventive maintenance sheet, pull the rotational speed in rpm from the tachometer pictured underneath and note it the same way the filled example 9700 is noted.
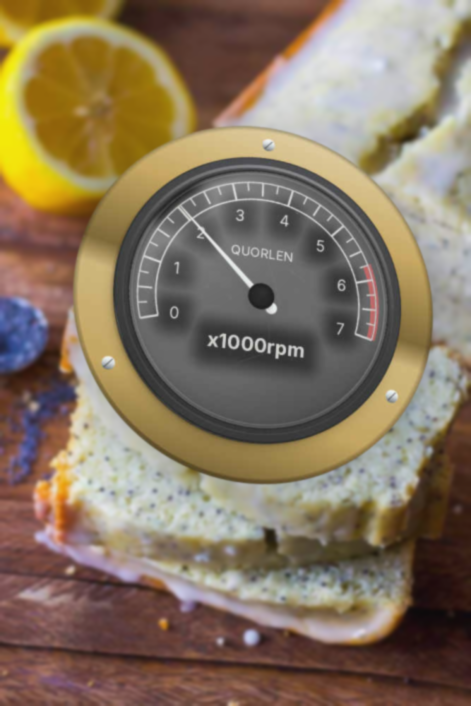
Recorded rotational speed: 2000
